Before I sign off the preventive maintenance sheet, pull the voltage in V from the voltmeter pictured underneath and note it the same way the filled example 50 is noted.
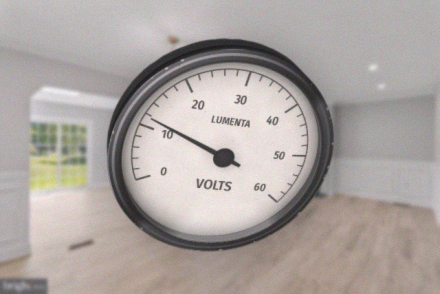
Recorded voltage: 12
